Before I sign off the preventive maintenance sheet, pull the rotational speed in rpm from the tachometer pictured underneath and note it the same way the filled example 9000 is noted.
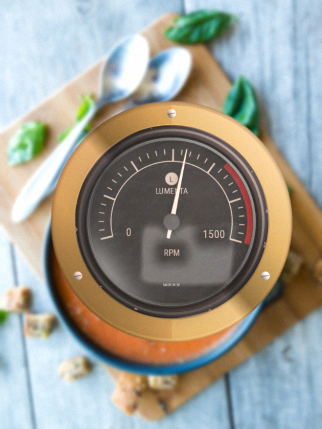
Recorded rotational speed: 825
